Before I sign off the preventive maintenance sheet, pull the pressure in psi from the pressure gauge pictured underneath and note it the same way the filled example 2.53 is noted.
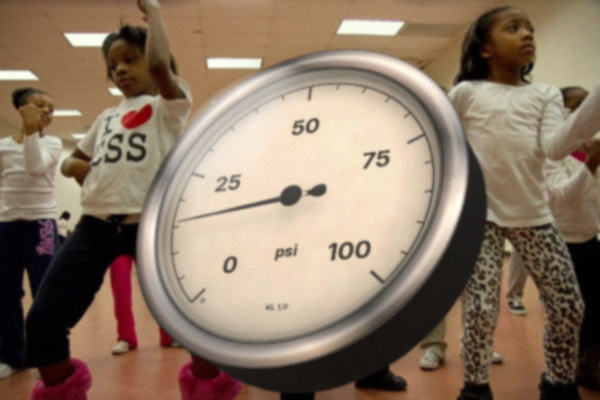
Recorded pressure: 15
